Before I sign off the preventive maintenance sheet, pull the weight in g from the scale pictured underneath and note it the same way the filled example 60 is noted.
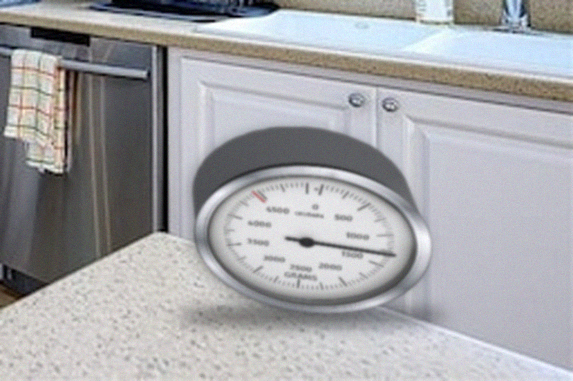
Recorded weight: 1250
